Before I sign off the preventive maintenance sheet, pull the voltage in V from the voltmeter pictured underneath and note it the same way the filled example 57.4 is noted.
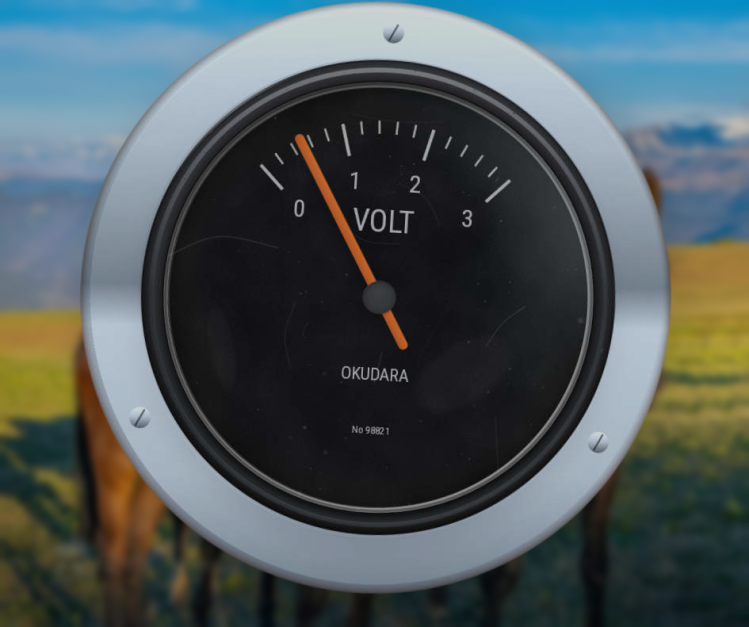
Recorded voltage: 0.5
